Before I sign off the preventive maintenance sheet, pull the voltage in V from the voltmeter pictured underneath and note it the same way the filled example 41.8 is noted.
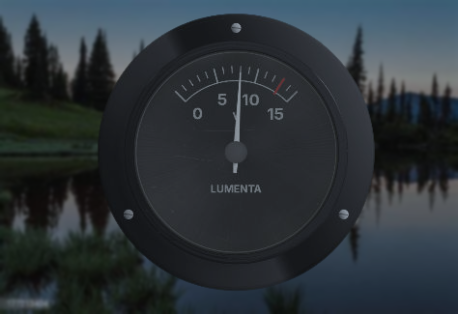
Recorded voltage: 8
